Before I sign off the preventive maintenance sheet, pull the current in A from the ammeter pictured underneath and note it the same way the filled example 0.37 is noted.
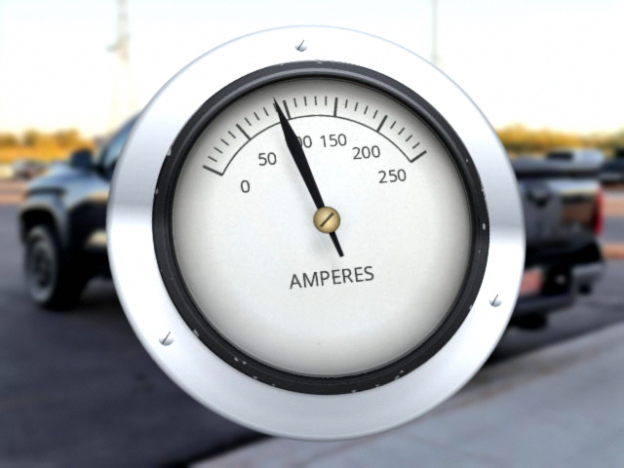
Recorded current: 90
